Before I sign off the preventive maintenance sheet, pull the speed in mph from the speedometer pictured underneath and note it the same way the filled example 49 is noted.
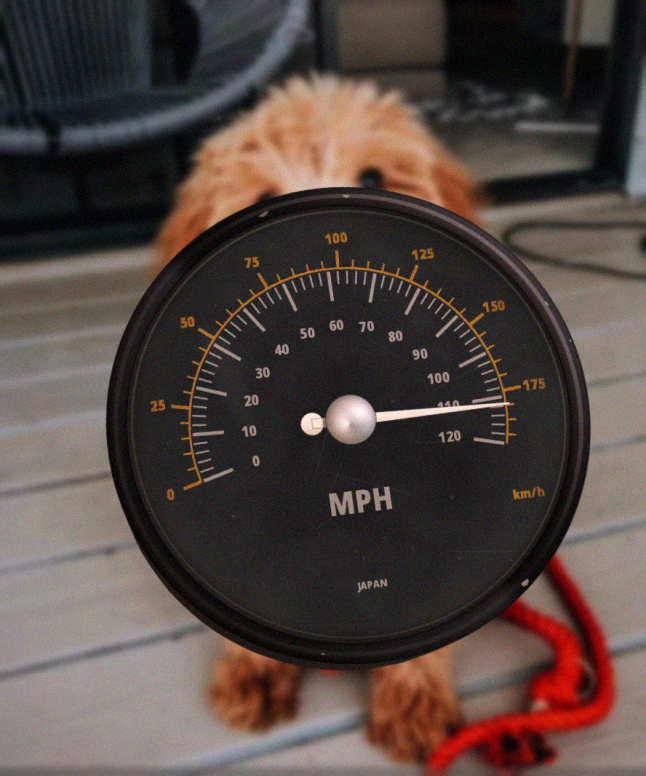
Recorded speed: 112
